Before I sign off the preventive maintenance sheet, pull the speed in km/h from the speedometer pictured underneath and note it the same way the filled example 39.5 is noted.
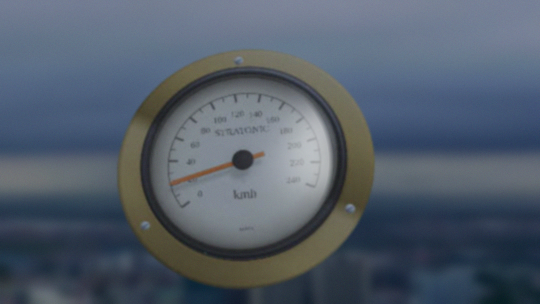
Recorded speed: 20
